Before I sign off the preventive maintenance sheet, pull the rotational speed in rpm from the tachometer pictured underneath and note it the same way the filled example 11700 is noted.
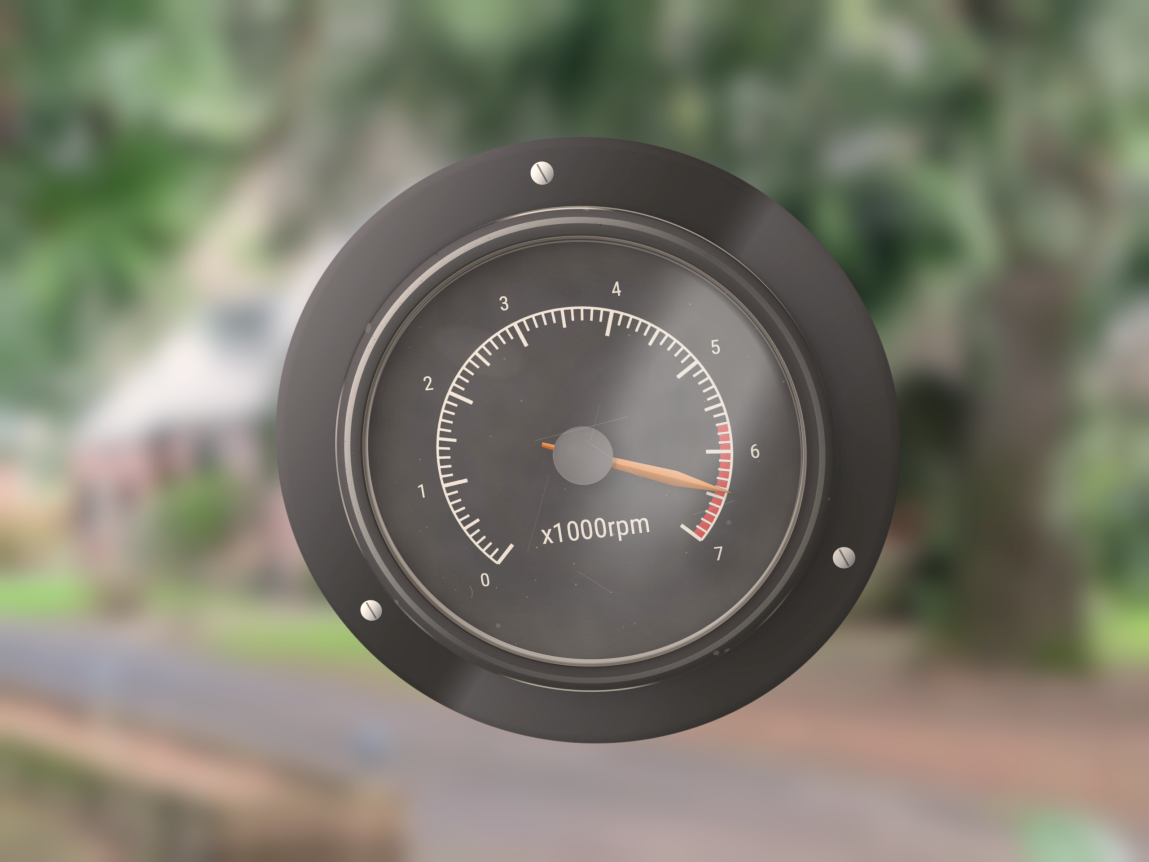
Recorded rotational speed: 6400
